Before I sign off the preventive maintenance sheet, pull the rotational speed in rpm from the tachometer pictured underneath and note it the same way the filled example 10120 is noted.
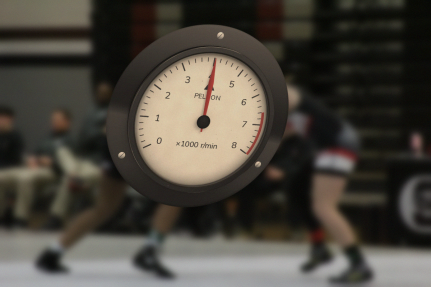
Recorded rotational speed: 4000
